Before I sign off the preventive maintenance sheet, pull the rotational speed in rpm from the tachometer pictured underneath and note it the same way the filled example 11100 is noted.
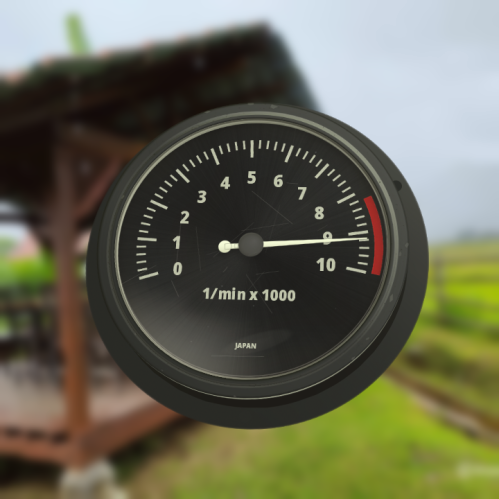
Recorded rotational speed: 9200
